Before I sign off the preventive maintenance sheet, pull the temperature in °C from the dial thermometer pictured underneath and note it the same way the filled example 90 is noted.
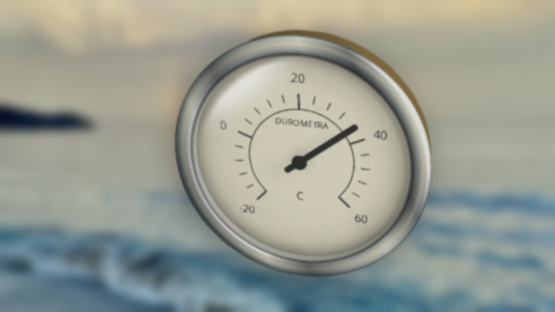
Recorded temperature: 36
